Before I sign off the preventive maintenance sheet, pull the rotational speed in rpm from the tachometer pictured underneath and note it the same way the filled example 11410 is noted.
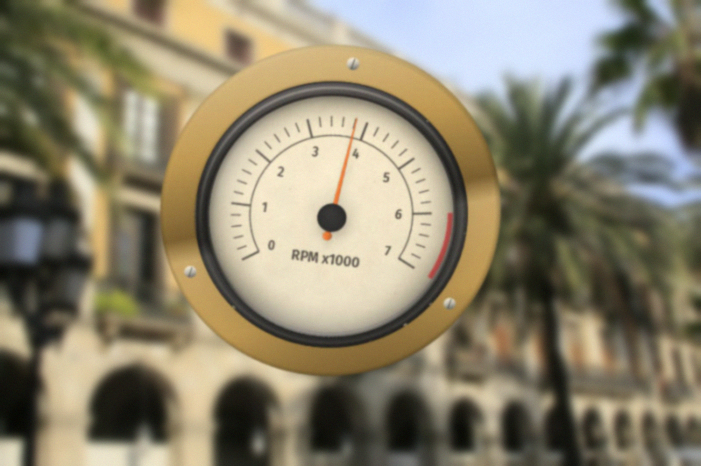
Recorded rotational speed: 3800
